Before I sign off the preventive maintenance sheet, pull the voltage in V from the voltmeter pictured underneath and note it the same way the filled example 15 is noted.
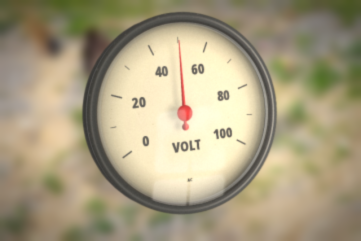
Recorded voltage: 50
